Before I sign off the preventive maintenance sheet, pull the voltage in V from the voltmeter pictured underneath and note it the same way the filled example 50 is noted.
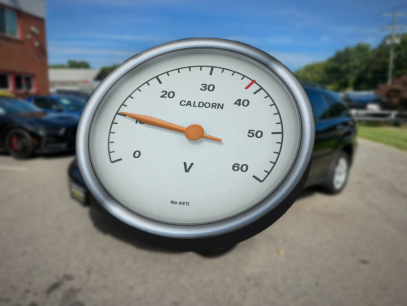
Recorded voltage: 10
